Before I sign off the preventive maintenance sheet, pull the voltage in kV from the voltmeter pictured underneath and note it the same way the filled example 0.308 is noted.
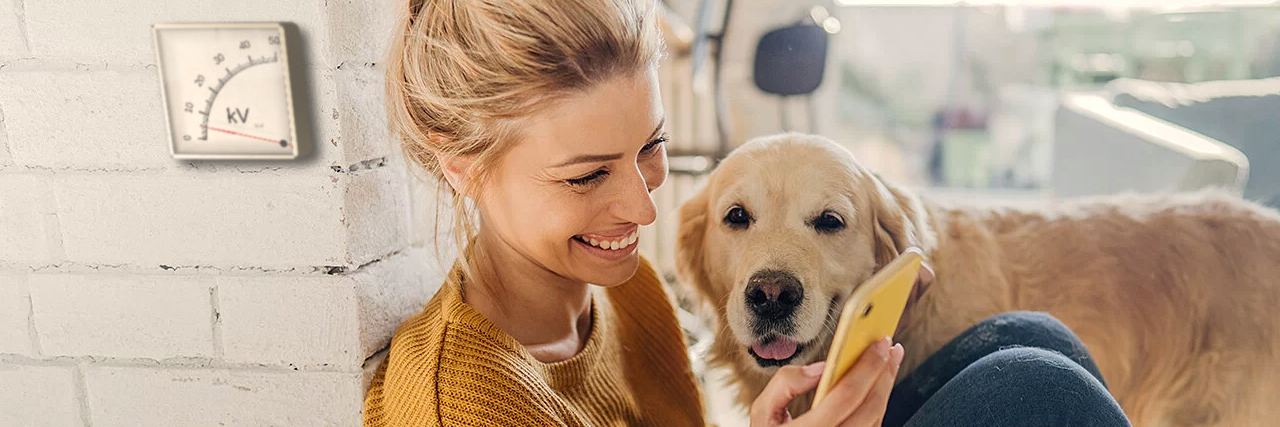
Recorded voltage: 5
